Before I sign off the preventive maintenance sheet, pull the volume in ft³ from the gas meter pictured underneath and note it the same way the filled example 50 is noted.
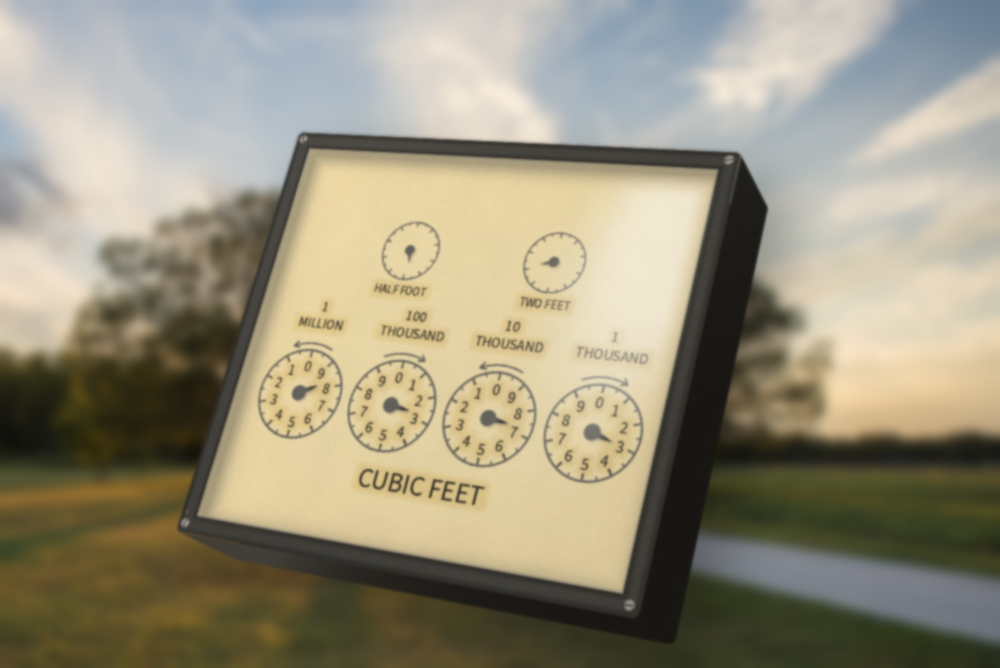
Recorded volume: 827300
